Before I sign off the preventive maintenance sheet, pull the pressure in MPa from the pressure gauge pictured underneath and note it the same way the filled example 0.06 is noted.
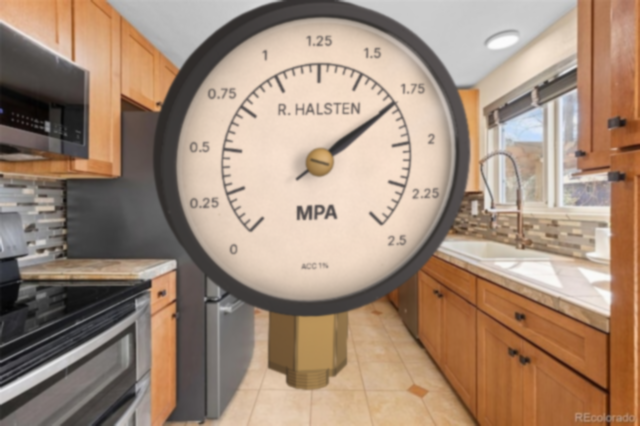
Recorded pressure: 1.75
